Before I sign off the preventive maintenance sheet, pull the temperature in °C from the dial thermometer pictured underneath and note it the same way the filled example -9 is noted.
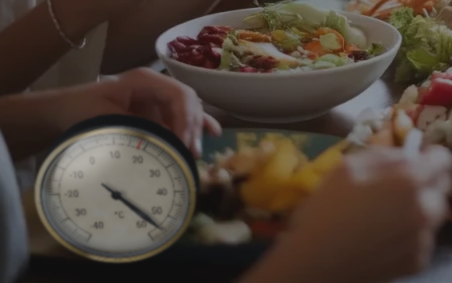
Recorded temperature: 55
